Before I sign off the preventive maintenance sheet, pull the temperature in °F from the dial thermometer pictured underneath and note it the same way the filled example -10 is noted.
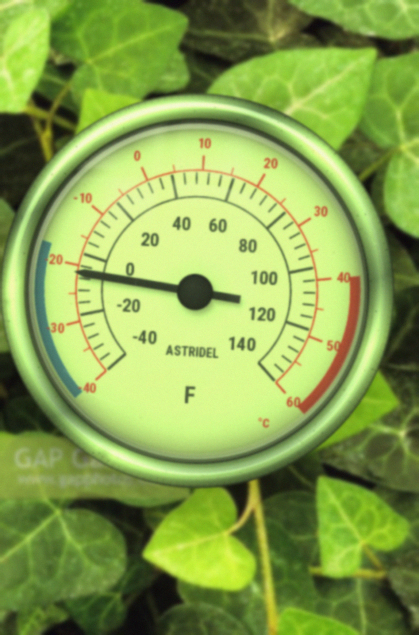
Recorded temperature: -6
